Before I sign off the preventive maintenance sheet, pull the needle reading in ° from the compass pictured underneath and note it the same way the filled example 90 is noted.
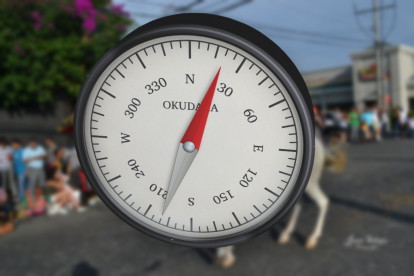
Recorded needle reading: 20
